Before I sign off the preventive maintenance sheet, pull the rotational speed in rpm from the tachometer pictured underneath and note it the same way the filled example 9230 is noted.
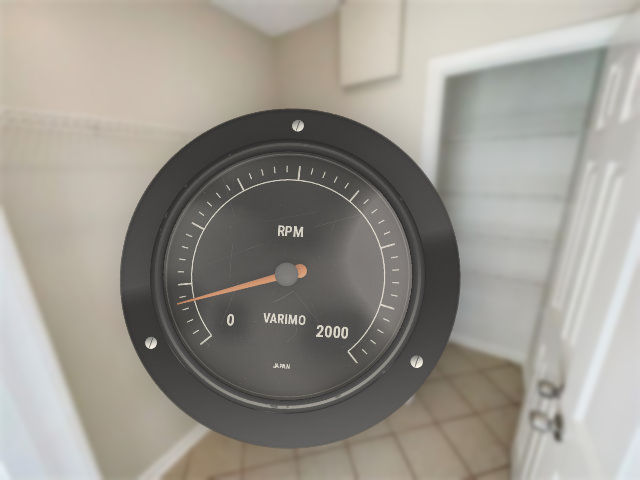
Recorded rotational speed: 175
